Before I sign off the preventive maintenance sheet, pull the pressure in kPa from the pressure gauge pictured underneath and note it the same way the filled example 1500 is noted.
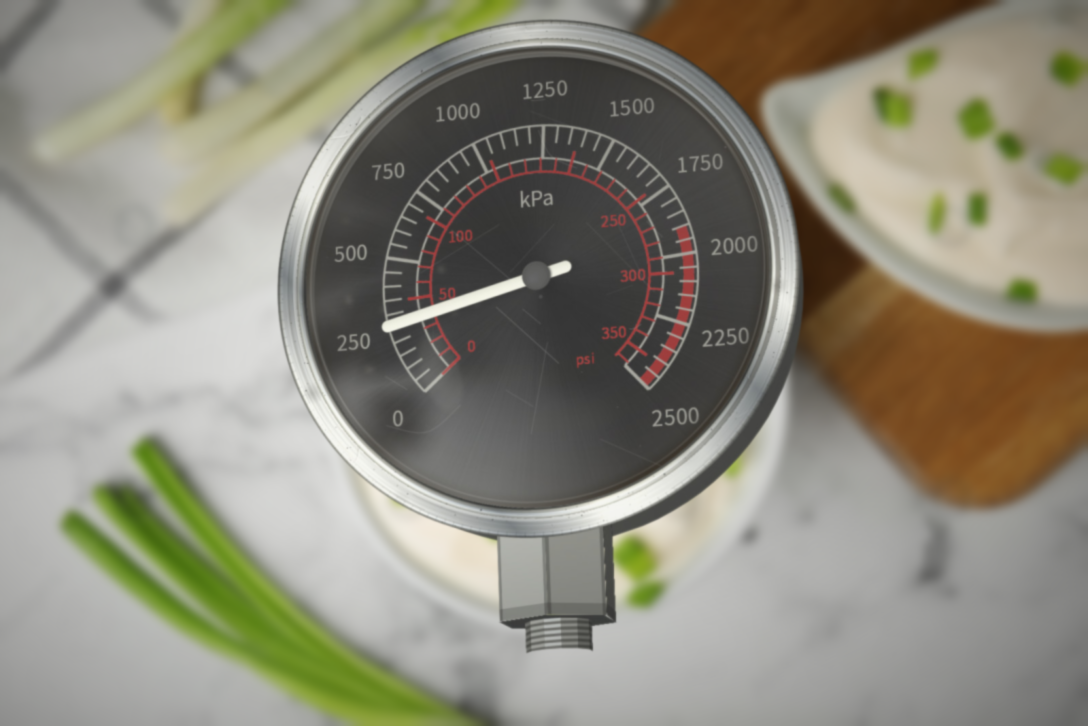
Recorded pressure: 250
